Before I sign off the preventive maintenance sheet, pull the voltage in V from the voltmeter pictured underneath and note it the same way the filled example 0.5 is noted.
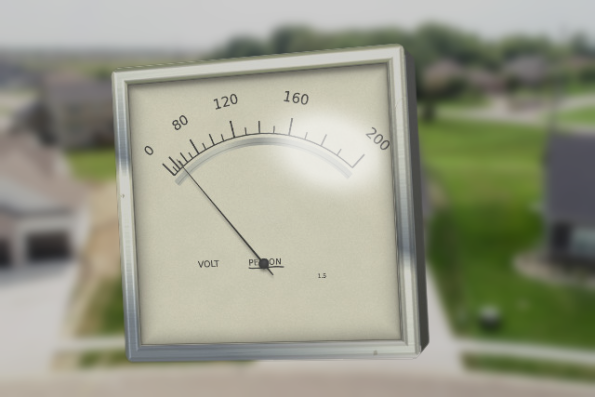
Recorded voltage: 50
